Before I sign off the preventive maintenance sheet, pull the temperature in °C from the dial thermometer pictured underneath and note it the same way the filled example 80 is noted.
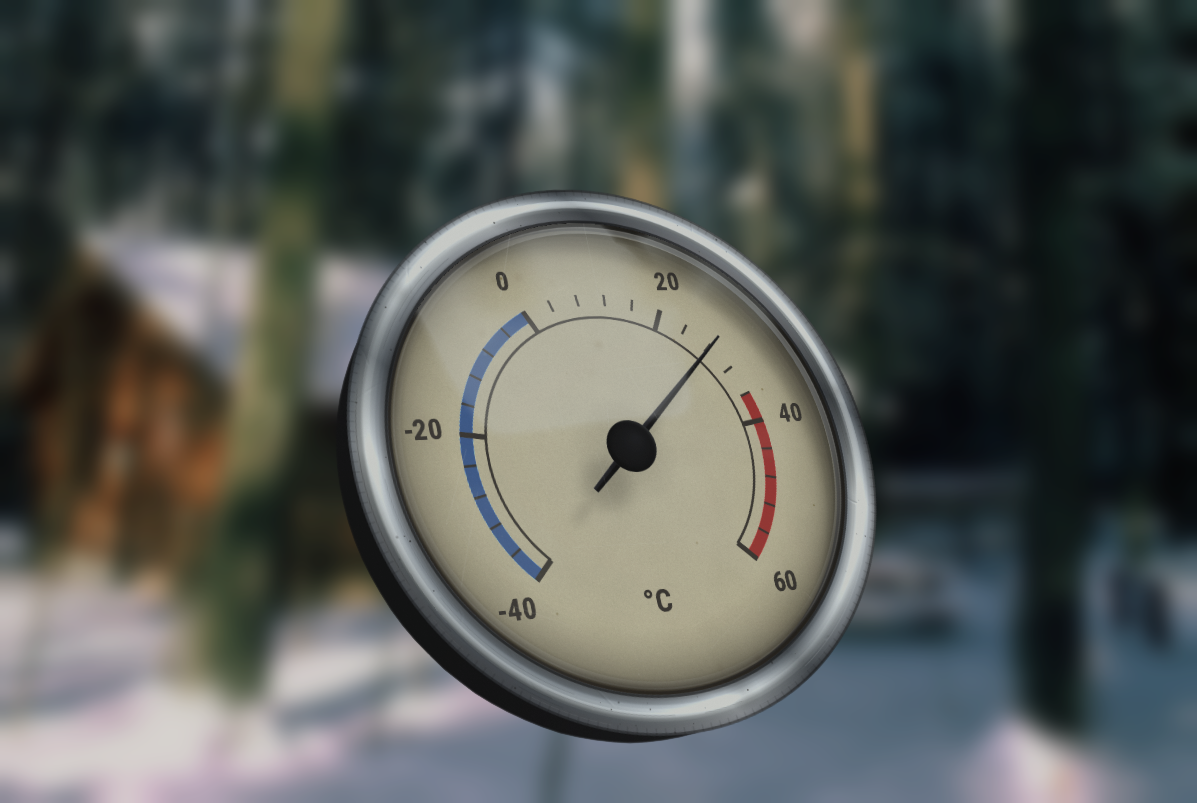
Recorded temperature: 28
